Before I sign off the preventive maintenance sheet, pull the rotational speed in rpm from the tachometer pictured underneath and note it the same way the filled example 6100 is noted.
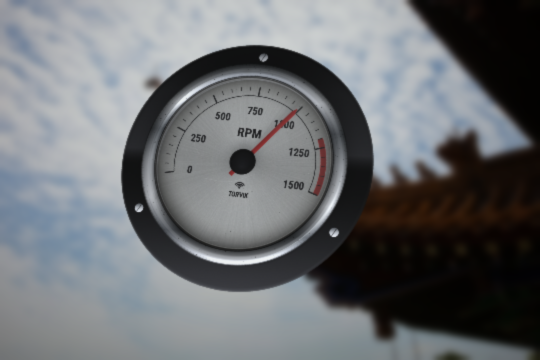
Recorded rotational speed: 1000
